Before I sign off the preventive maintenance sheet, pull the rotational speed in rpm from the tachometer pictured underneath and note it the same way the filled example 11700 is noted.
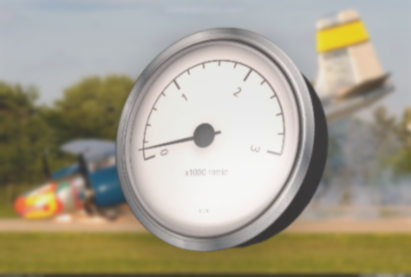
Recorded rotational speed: 100
